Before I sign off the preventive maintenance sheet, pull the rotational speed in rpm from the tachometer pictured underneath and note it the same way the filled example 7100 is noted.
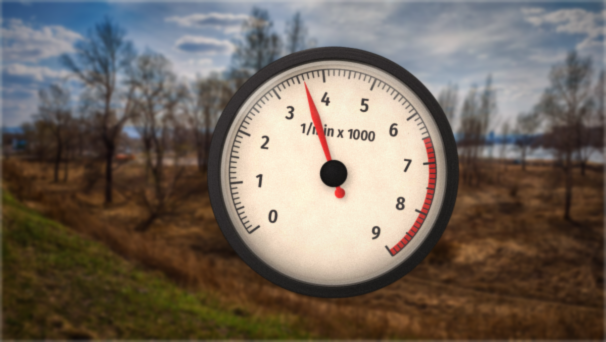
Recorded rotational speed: 3600
